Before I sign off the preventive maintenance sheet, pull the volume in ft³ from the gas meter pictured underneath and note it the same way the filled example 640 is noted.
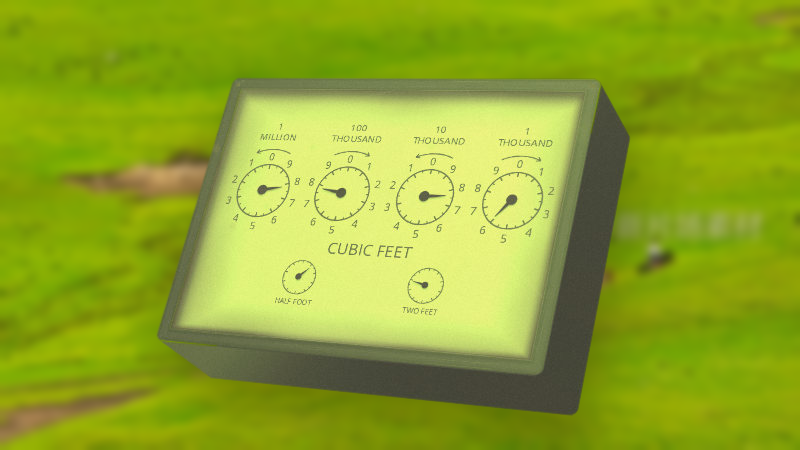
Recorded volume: 777600
